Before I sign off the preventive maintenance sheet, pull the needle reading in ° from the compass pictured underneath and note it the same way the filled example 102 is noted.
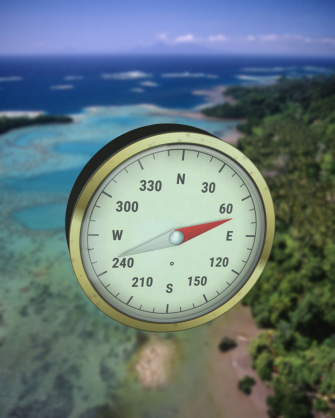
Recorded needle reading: 70
